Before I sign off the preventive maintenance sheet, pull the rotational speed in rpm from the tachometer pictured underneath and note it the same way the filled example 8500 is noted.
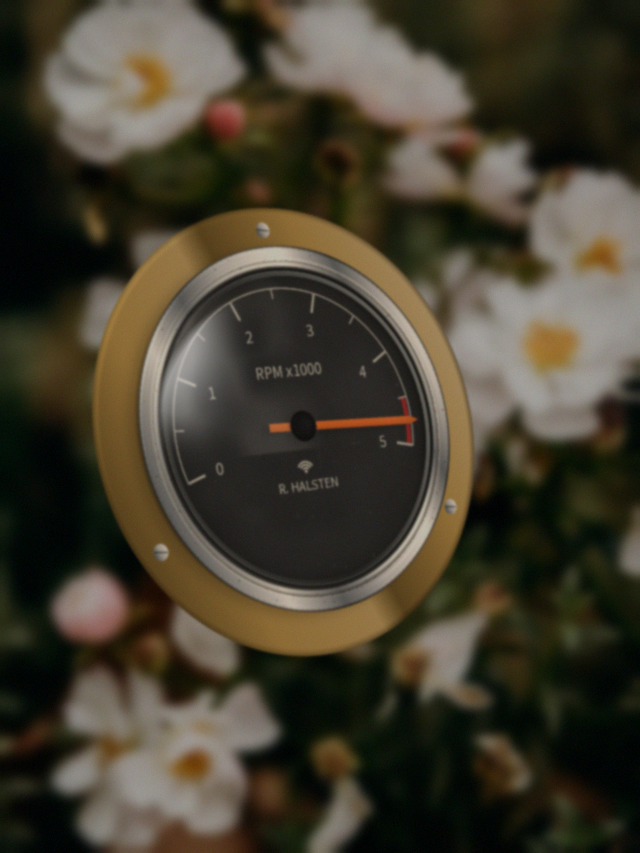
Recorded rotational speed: 4750
